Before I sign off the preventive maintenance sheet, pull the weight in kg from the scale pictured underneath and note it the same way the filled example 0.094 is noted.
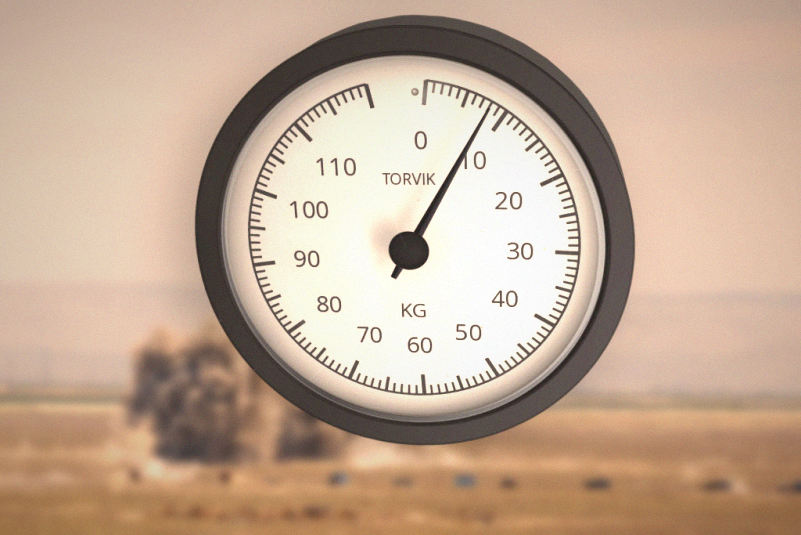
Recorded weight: 8
